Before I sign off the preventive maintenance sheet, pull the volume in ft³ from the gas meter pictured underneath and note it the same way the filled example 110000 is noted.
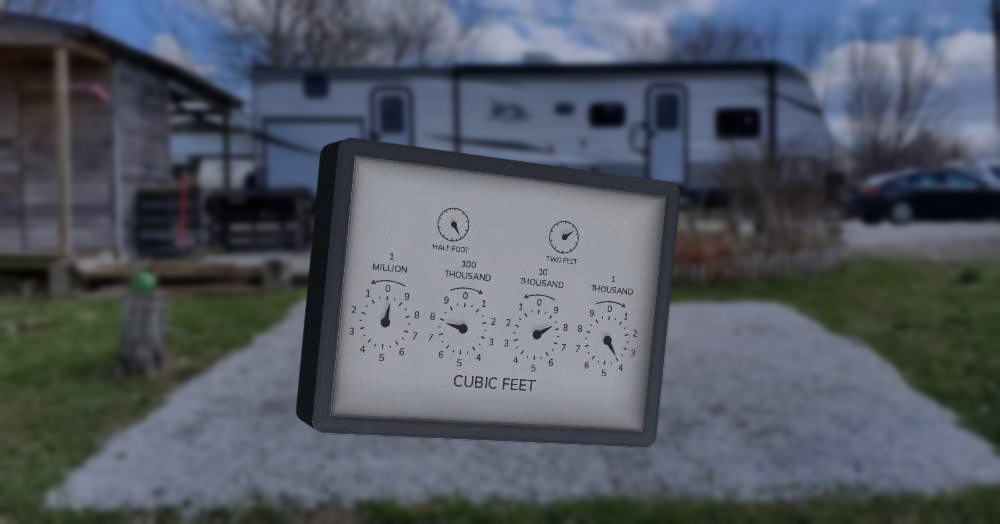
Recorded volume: 978400
